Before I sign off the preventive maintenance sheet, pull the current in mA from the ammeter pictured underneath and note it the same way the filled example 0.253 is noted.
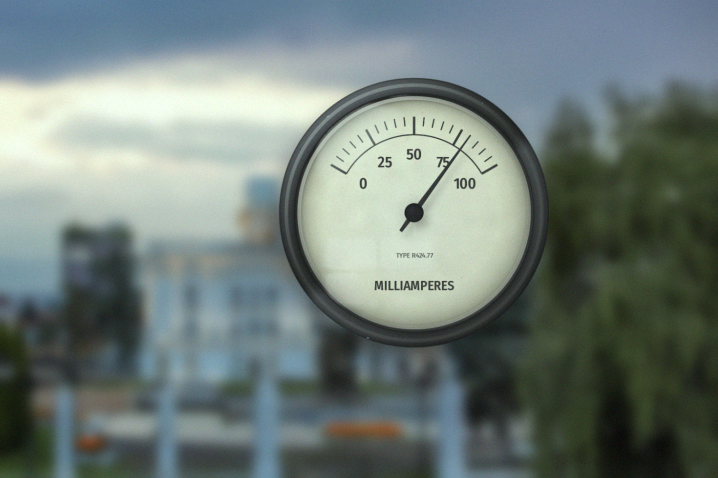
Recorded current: 80
